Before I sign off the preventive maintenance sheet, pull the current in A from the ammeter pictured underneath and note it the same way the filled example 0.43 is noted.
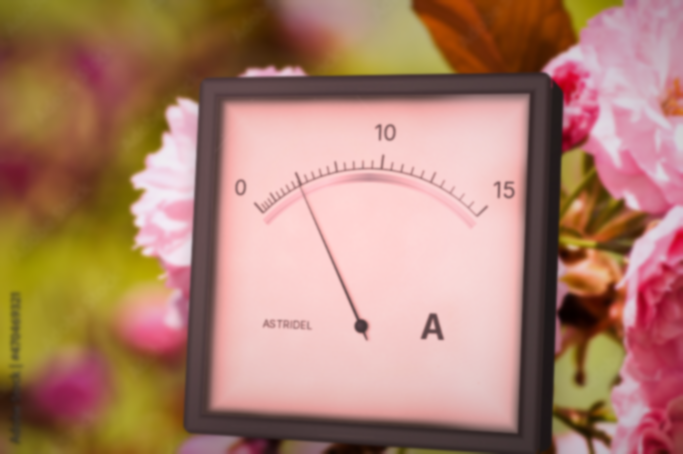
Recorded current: 5
